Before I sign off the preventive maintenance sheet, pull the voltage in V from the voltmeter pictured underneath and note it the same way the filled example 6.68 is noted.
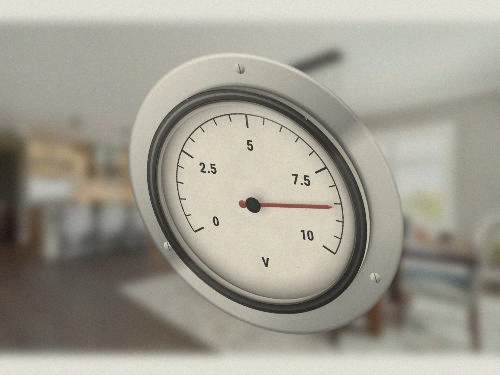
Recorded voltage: 8.5
